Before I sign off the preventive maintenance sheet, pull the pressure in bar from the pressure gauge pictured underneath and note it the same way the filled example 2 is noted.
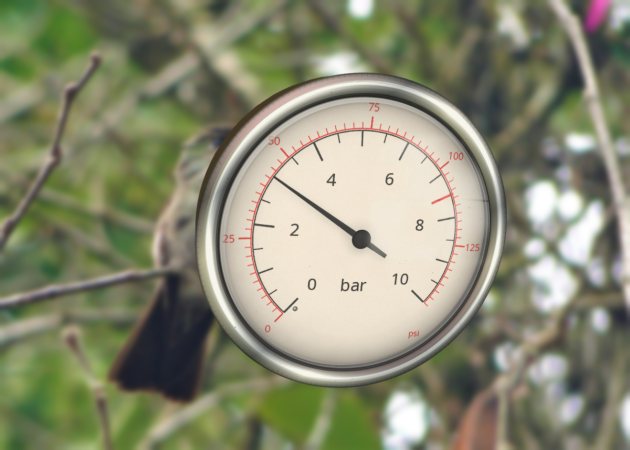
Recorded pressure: 3
